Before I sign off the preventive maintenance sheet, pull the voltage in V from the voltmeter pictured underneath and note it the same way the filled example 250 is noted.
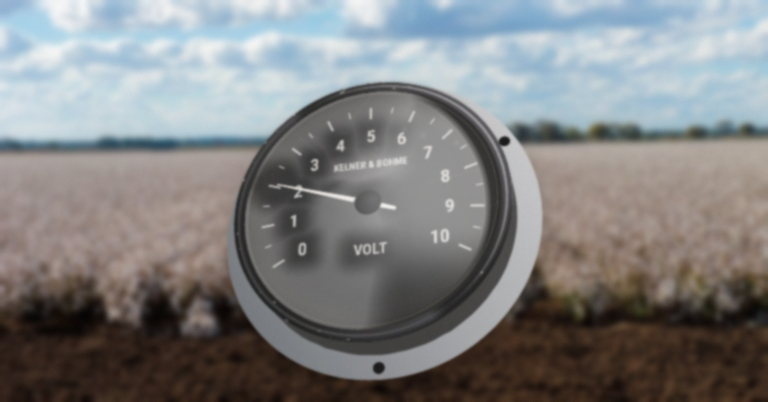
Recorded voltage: 2
